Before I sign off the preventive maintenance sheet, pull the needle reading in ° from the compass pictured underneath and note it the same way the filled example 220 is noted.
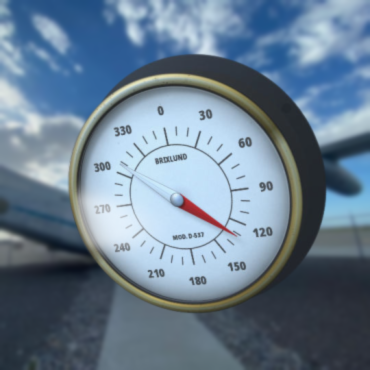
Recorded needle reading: 130
